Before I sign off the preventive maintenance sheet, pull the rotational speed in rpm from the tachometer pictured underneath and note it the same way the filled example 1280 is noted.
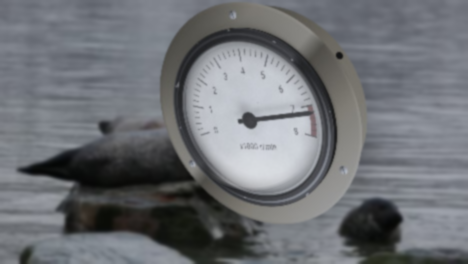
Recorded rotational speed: 7200
